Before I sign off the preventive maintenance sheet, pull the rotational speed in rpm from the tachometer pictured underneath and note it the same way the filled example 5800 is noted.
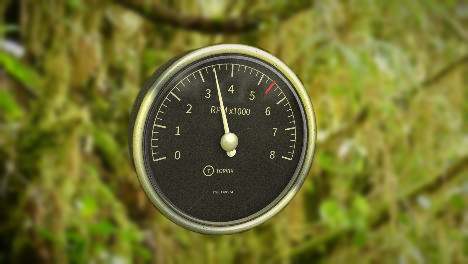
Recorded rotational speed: 3400
